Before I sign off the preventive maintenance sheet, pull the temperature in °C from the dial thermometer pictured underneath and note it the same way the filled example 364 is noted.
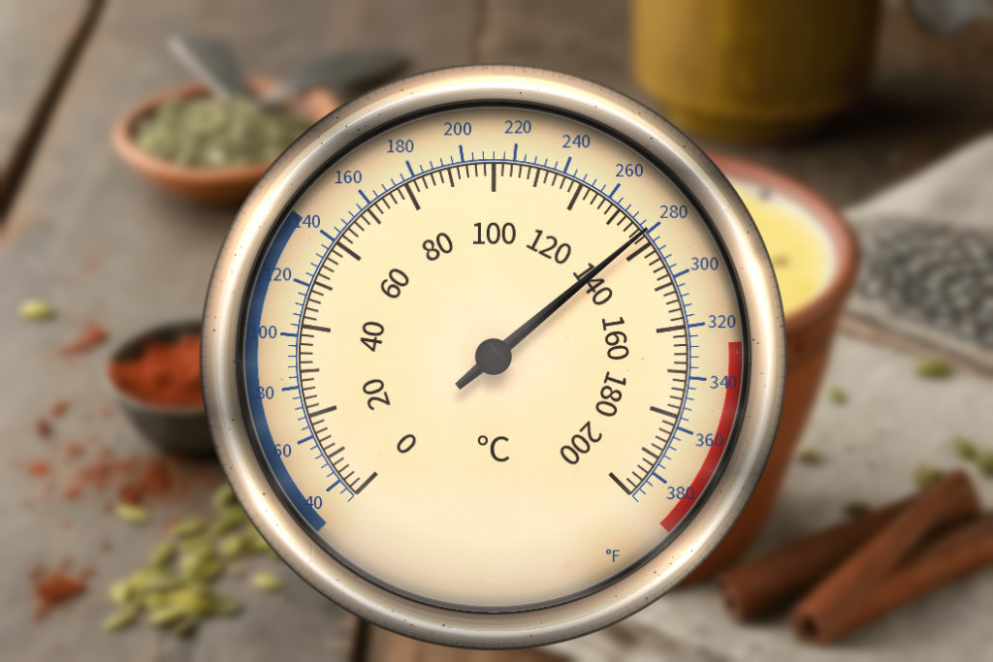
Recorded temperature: 137
